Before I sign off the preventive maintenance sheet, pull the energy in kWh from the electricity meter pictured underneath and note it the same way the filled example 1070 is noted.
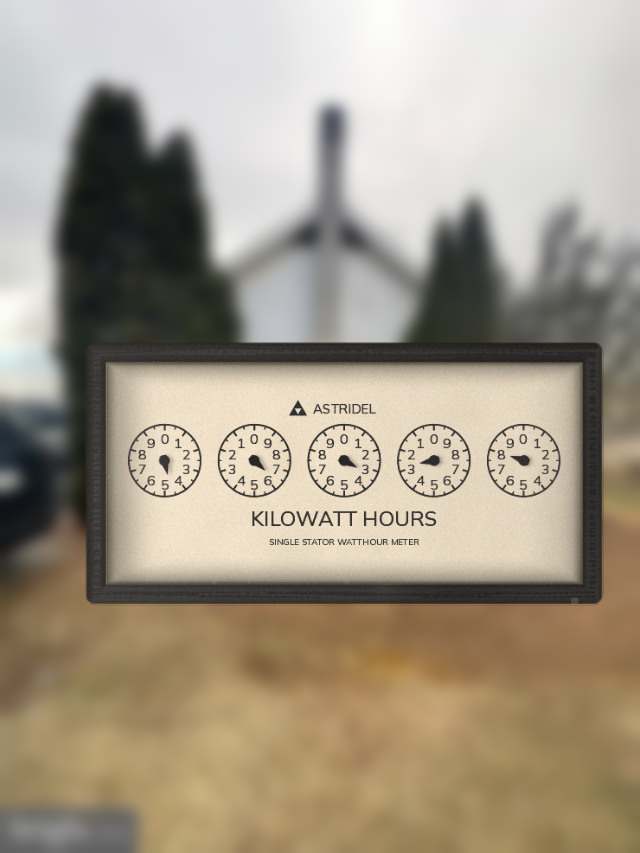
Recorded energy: 46328
